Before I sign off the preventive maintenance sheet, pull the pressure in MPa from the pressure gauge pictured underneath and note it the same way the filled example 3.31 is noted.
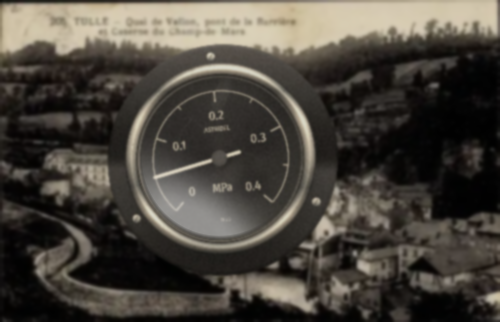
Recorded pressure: 0.05
